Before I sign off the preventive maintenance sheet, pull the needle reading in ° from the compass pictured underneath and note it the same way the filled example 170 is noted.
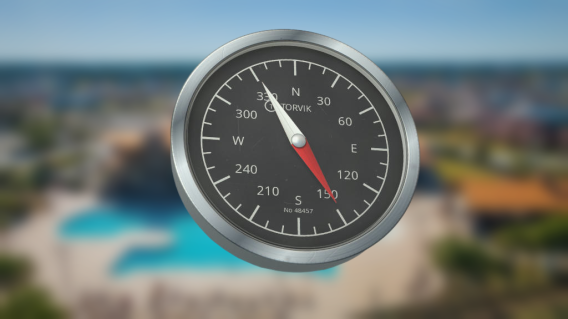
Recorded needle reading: 150
